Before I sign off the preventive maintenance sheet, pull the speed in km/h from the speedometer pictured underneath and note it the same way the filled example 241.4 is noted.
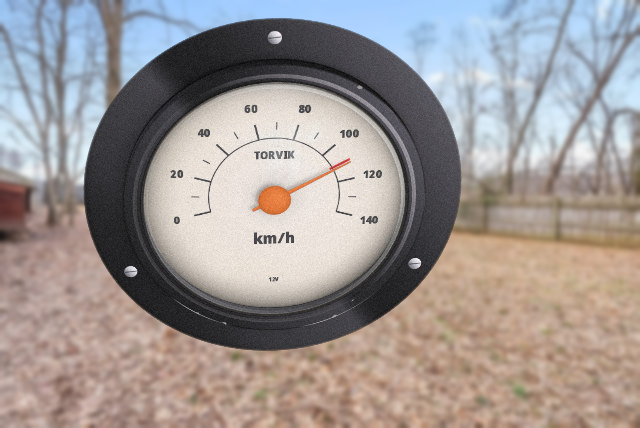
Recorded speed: 110
